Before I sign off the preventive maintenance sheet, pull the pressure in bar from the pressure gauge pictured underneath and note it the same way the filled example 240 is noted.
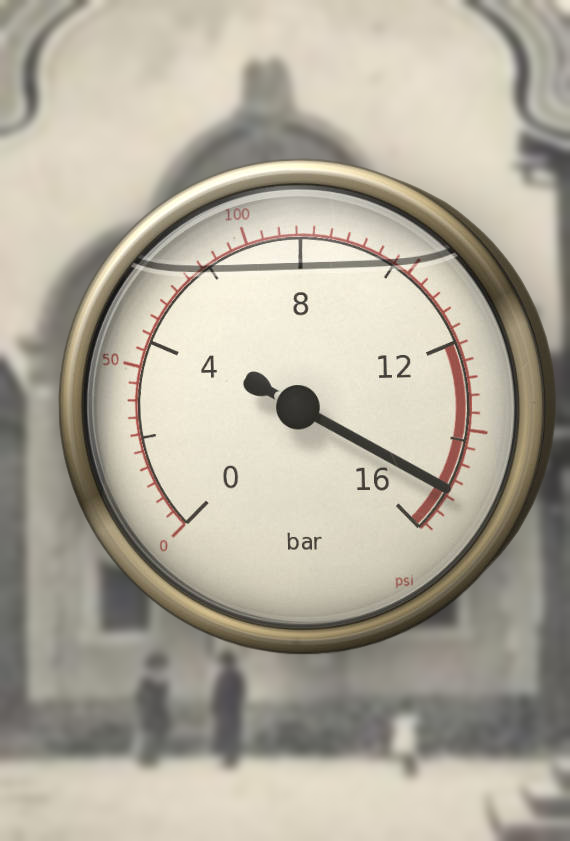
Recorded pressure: 15
